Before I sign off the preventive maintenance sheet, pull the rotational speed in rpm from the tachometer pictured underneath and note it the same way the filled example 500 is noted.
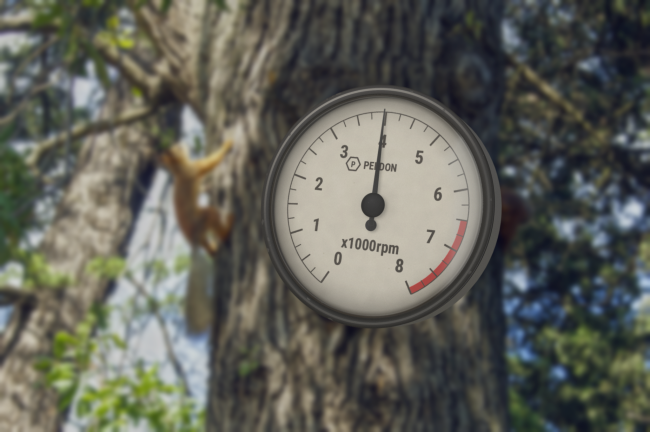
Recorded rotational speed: 4000
